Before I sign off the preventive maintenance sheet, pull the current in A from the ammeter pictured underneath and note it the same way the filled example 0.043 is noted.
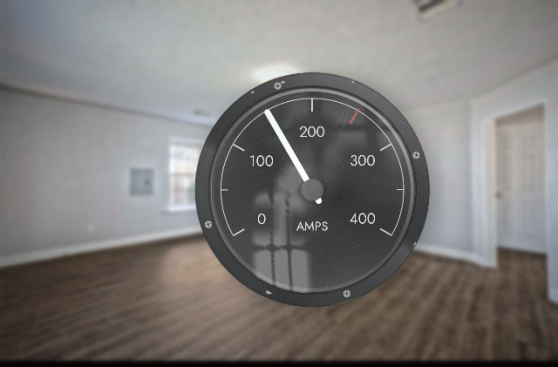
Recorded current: 150
